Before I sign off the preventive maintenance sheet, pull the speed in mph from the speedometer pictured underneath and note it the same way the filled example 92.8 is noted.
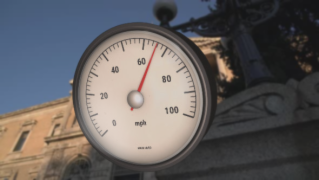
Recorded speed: 66
